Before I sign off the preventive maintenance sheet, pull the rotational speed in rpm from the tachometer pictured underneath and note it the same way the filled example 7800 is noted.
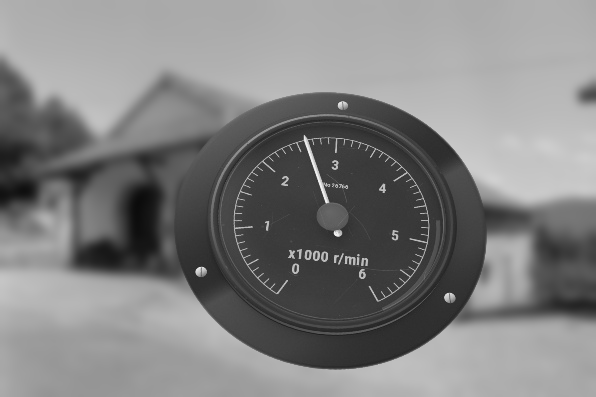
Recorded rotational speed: 2600
